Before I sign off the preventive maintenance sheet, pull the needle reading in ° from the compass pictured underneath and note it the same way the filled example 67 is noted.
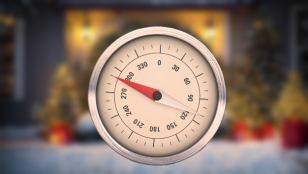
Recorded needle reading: 290
